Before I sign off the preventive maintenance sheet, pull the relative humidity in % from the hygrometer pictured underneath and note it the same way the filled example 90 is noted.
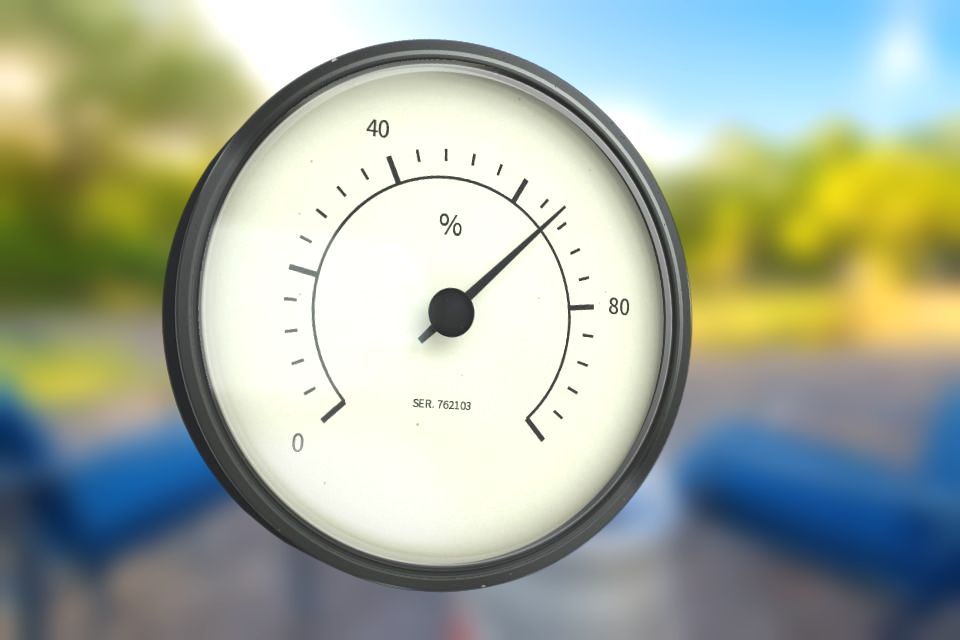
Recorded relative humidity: 66
